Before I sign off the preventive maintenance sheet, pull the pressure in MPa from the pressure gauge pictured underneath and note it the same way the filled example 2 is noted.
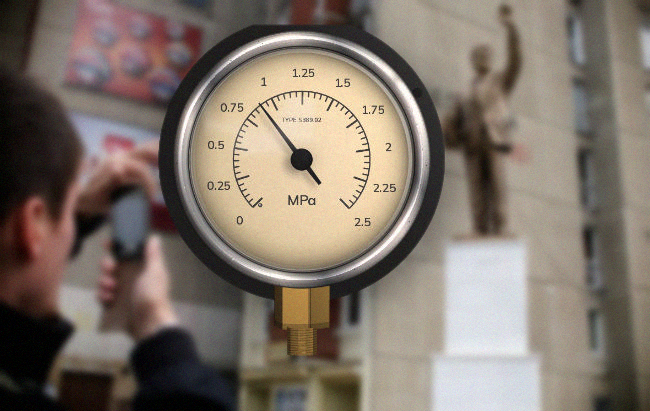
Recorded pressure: 0.9
